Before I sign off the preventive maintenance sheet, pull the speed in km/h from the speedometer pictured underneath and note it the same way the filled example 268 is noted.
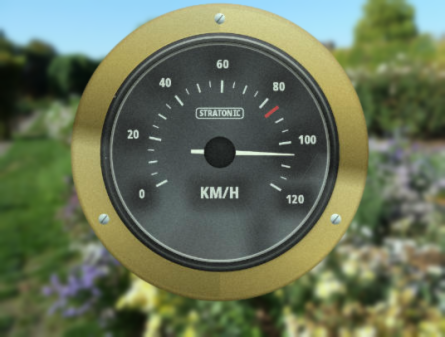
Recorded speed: 105
